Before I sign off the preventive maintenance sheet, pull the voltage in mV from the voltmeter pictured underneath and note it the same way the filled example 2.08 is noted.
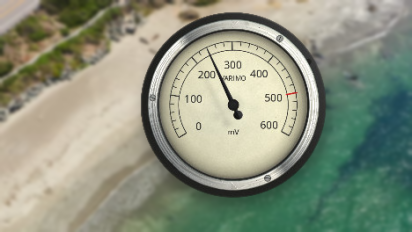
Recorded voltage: 240
